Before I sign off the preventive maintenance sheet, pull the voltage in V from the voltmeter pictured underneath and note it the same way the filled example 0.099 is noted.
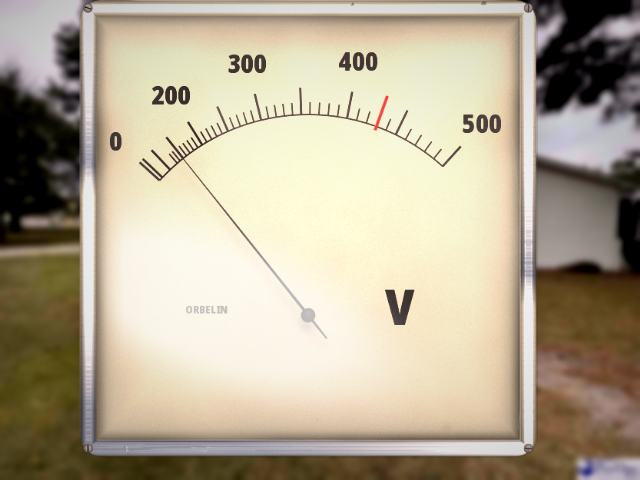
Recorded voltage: 150
